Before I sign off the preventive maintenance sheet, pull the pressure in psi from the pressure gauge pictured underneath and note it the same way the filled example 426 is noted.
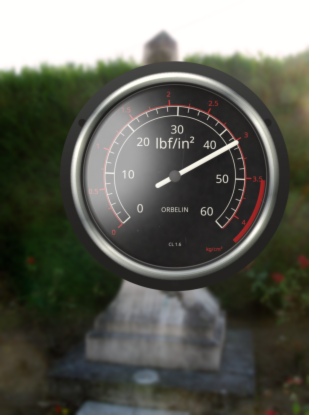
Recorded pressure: 43
